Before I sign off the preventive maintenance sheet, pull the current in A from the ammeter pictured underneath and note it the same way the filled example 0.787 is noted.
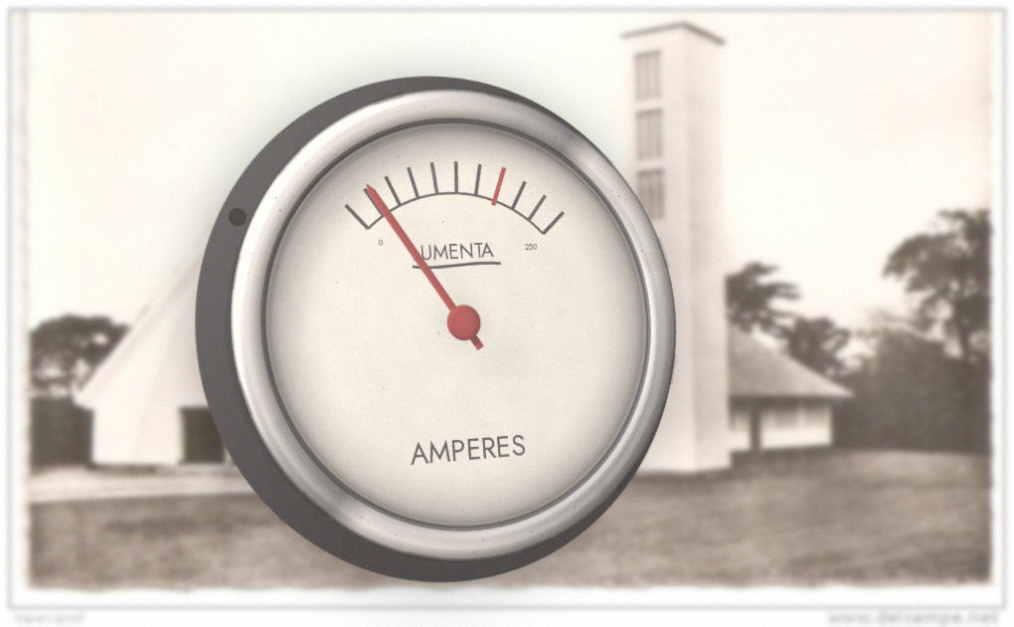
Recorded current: 25
